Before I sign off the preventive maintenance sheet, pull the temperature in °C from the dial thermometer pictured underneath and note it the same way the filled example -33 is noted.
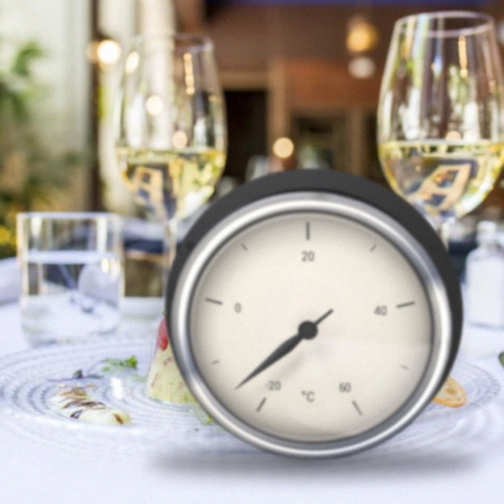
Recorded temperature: -15
